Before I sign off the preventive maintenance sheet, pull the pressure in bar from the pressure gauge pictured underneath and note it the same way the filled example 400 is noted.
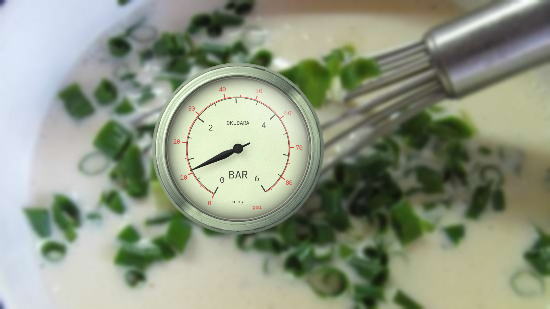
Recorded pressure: 0.75
